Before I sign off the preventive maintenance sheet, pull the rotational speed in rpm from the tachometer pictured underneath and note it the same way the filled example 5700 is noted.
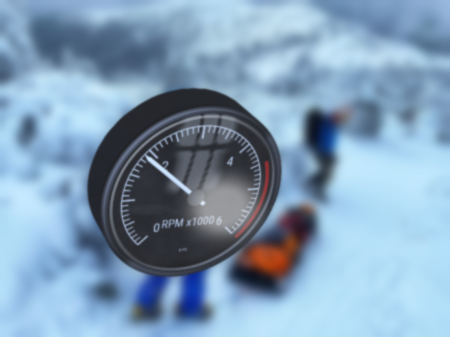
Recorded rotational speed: 1900
